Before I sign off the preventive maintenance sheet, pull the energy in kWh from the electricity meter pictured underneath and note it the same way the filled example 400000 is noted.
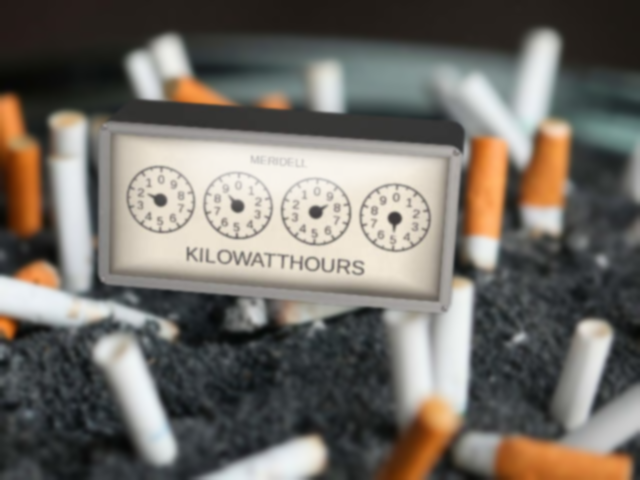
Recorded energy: 1885
